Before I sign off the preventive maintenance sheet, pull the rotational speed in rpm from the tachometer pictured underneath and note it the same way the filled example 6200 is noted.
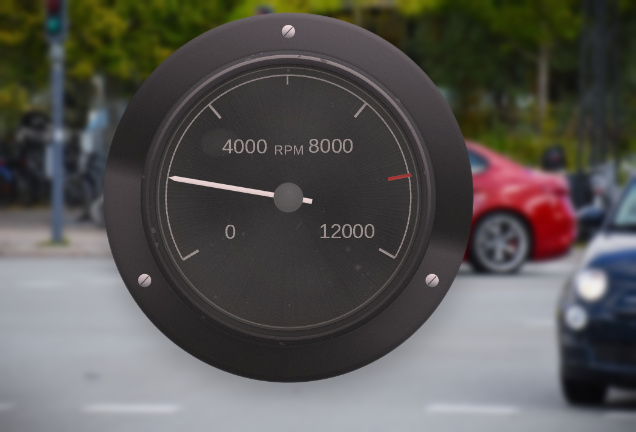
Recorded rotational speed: 2000
